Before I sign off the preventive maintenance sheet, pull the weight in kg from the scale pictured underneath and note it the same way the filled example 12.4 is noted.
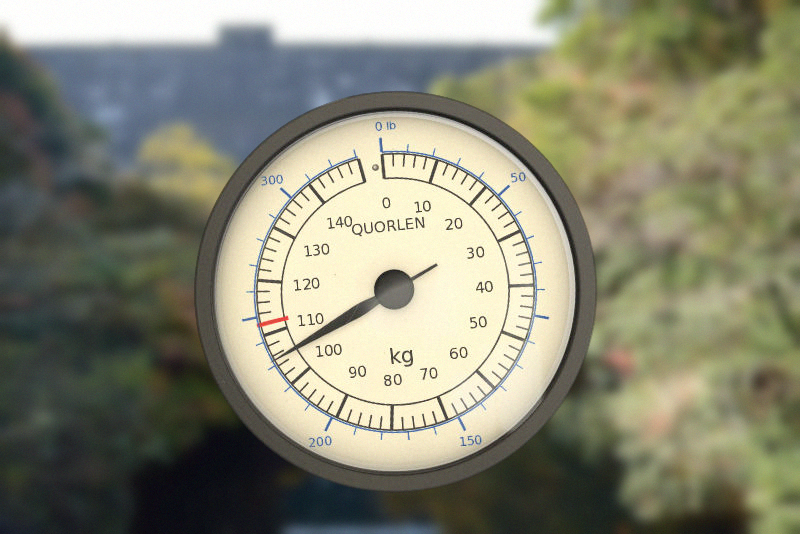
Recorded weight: 105
